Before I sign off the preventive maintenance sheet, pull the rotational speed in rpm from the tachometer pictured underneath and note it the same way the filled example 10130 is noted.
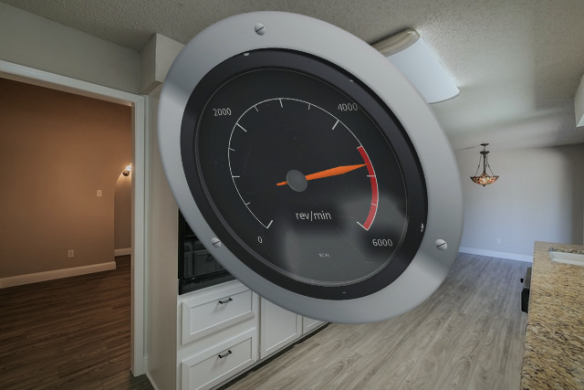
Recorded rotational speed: 4750
